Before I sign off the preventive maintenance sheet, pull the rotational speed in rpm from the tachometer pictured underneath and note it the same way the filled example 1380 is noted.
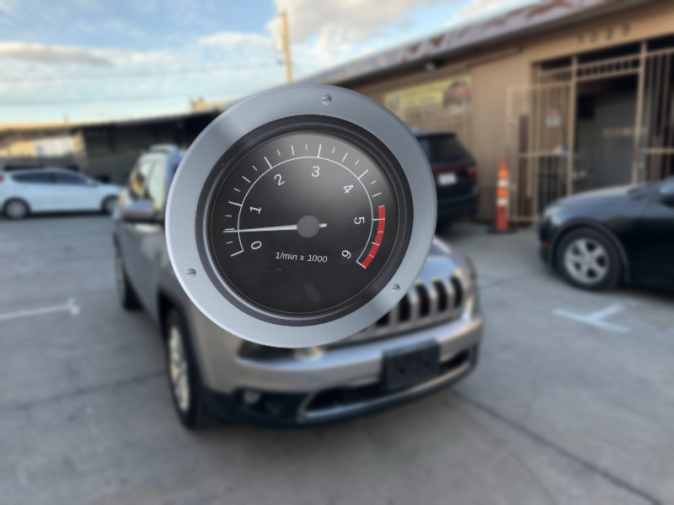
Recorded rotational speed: 500
